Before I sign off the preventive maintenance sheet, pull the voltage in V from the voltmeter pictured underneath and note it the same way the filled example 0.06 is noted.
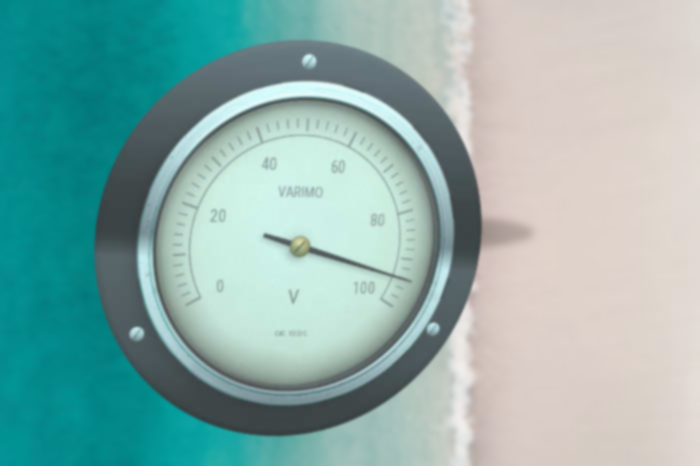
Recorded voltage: 94
